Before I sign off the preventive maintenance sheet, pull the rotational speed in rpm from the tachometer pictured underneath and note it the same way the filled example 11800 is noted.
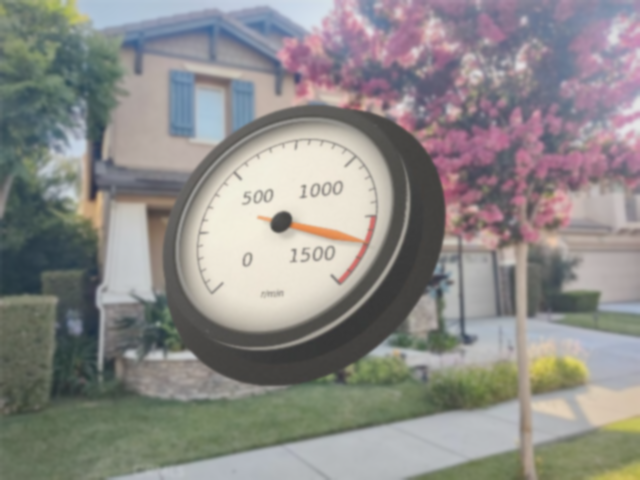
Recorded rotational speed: 1350
